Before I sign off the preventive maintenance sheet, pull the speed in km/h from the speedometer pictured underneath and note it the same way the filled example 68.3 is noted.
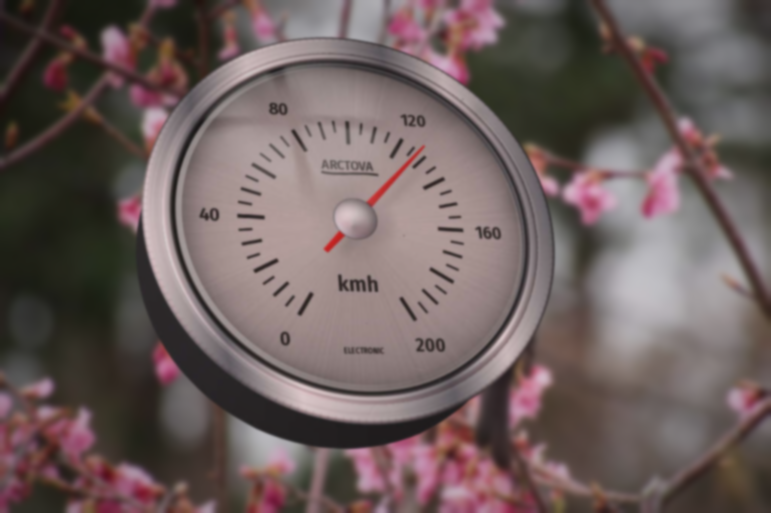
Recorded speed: 127.5
